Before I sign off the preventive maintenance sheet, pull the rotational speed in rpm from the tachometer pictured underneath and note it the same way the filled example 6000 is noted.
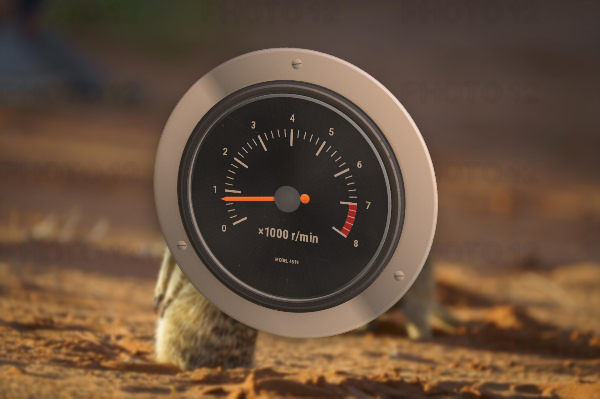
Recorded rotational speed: 800
